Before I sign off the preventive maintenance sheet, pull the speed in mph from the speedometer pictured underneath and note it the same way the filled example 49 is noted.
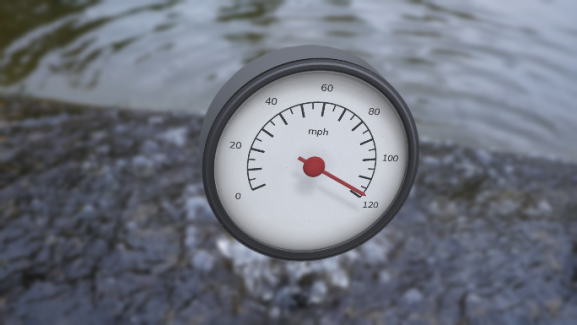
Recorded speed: 117.5
